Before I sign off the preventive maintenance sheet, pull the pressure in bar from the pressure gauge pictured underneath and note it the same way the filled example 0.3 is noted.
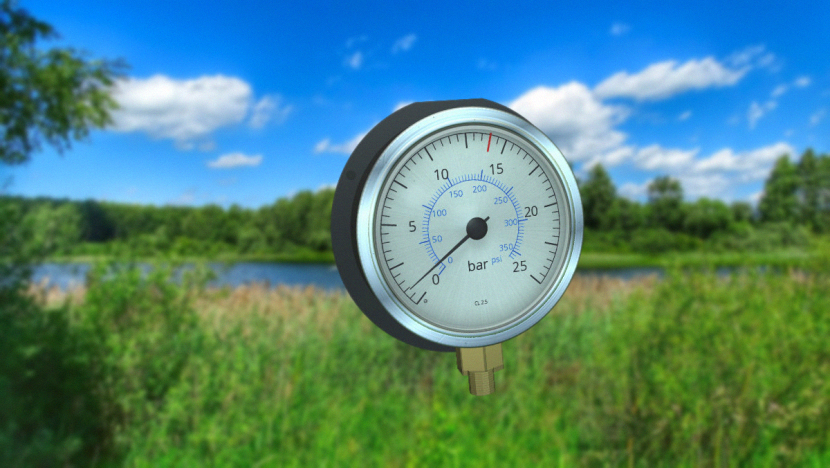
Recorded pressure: 1
